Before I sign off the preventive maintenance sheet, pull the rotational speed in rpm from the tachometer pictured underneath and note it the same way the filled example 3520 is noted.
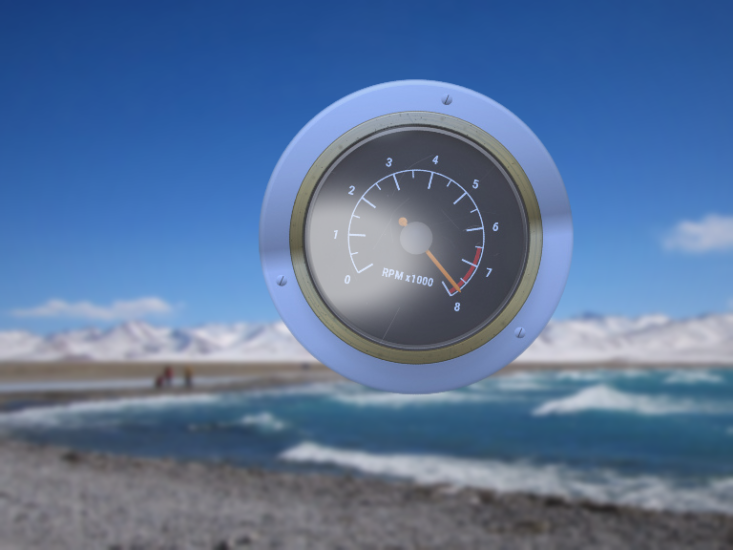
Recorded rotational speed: 7750
